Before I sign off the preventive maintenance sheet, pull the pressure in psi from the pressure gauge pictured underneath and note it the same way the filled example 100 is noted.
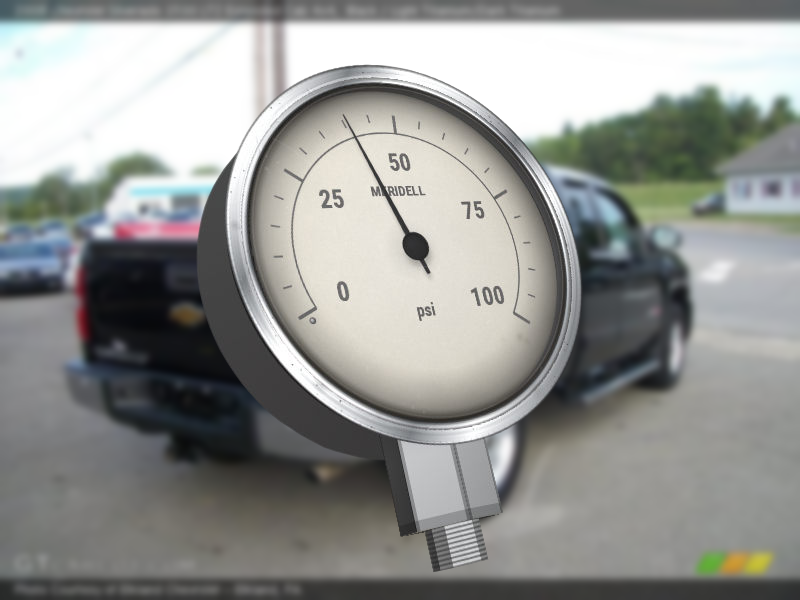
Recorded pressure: 40
